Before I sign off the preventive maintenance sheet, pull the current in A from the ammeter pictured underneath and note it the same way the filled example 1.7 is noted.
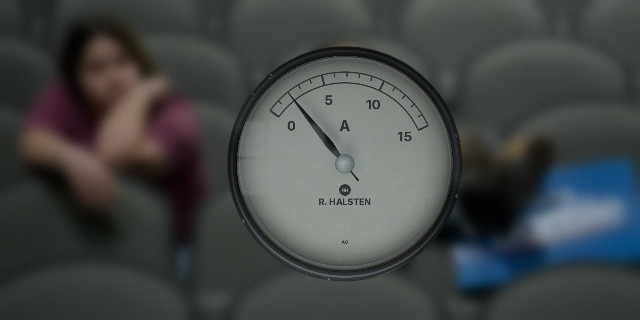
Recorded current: 2
